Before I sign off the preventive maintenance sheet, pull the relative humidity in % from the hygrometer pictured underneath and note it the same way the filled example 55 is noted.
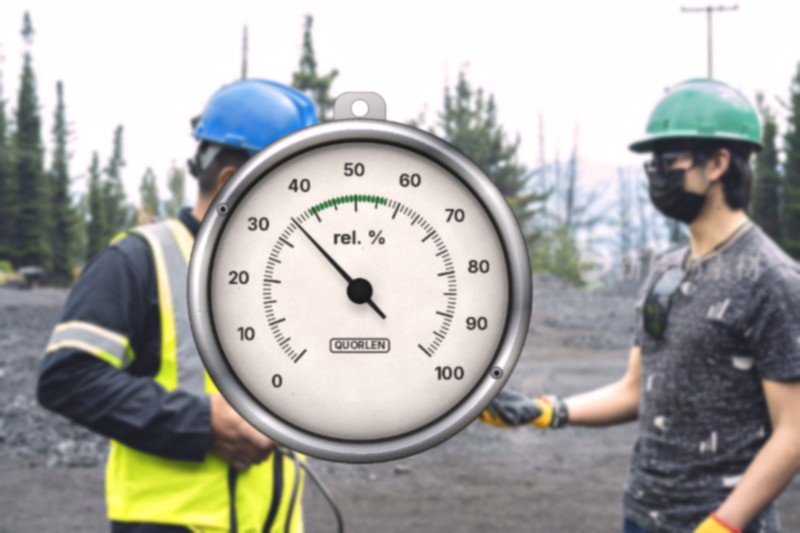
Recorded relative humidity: 35
